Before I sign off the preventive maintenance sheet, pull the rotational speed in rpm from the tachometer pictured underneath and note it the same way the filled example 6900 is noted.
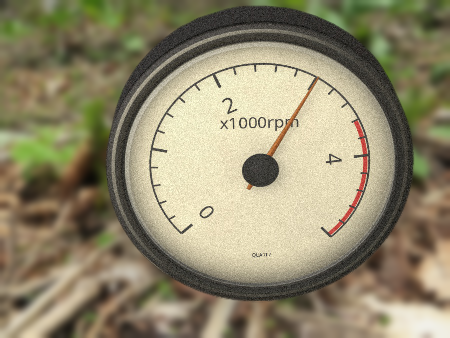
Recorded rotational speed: 3000
